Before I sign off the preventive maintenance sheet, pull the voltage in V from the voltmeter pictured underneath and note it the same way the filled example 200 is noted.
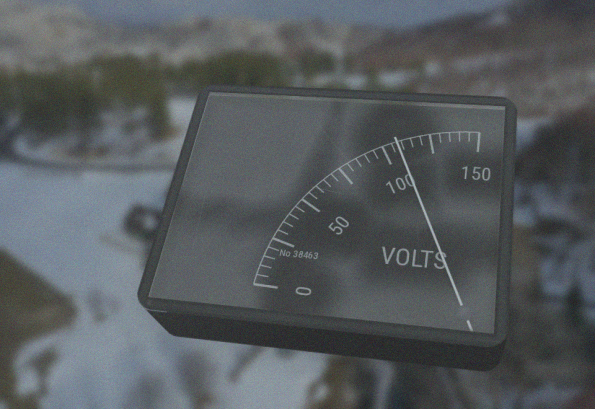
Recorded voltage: 107.5
